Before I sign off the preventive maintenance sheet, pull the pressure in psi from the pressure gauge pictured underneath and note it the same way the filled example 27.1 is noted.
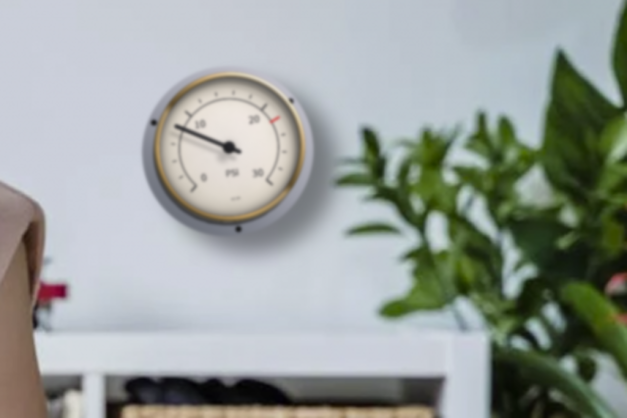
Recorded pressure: 8
